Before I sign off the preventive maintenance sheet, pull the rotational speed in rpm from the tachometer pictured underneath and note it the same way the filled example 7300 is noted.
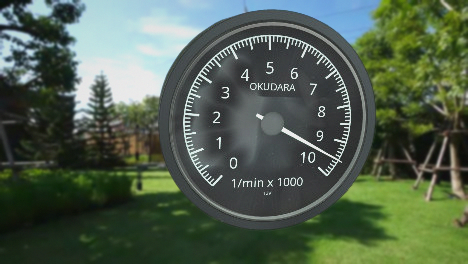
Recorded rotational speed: 9500
